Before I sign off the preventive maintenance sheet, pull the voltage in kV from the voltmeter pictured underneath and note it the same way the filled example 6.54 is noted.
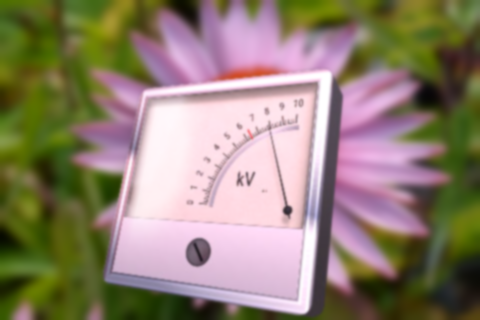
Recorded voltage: 8
